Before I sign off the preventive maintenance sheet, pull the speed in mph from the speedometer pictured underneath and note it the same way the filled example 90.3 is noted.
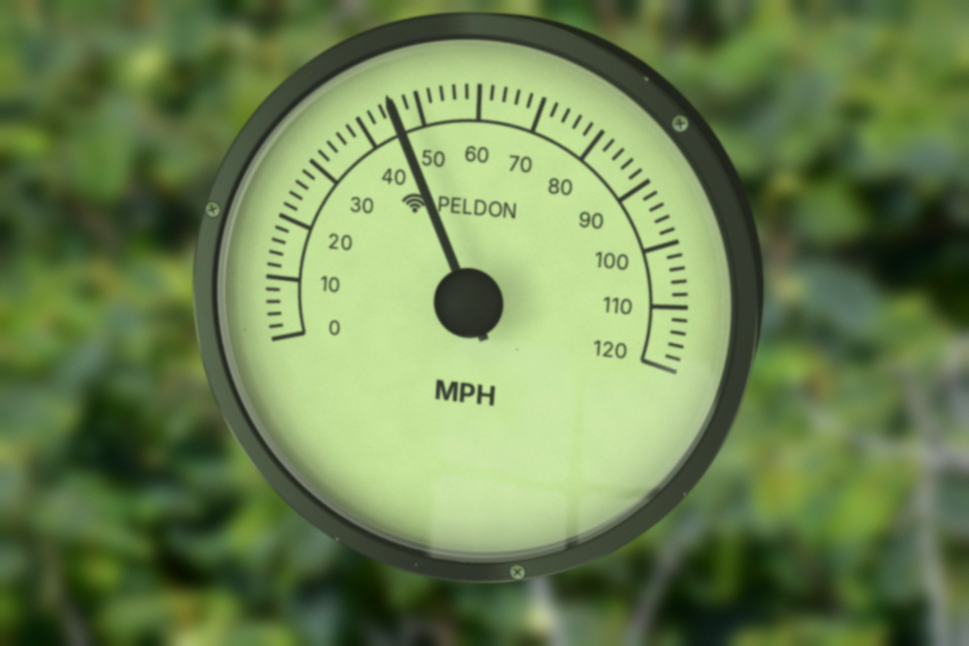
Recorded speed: 46
